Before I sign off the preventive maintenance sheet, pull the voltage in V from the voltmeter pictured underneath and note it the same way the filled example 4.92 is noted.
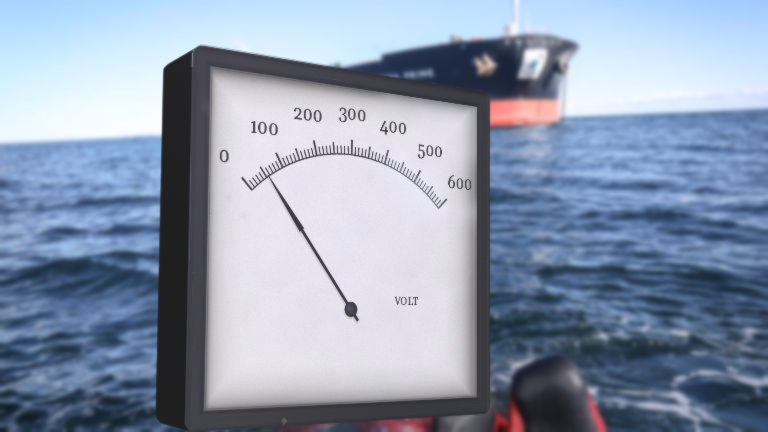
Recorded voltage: 50
